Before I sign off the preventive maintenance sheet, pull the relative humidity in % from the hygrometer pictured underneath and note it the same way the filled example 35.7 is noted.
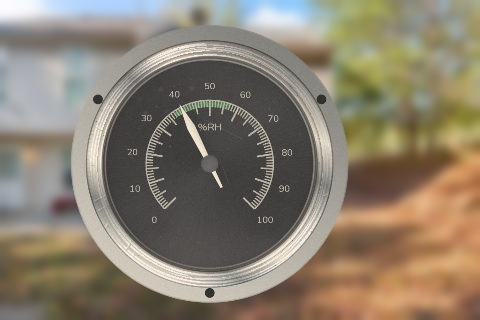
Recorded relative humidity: 40
